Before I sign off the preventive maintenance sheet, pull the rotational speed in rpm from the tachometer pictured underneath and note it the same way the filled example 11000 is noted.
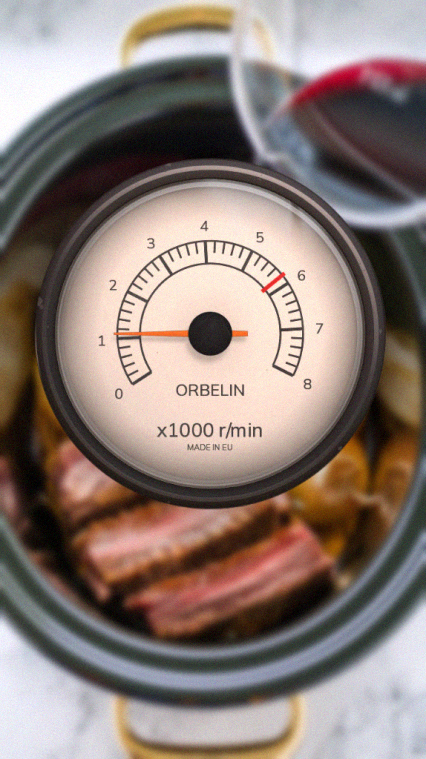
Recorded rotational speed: 1100
